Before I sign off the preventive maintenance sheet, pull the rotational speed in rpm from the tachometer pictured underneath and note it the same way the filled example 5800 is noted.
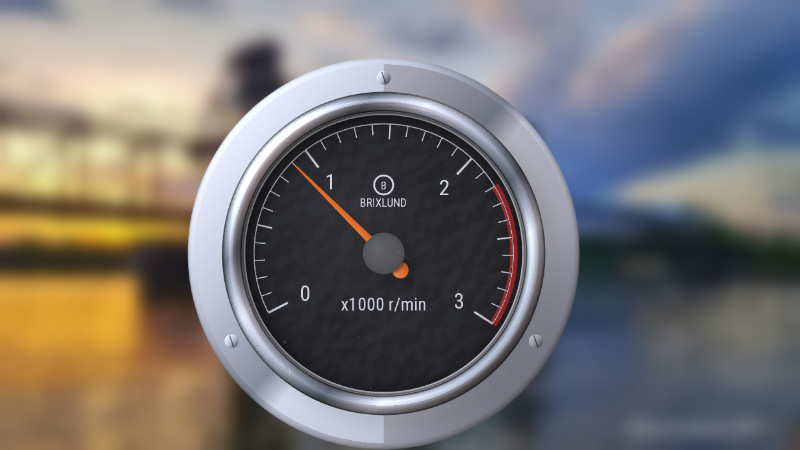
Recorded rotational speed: 900
